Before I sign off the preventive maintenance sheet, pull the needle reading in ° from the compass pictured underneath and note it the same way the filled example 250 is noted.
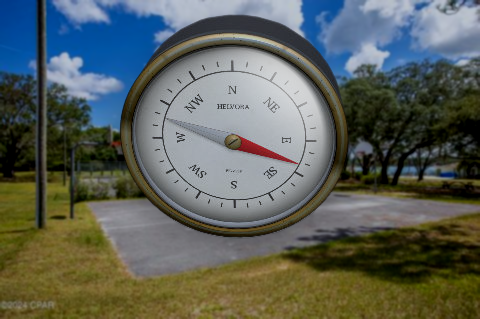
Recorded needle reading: 110
